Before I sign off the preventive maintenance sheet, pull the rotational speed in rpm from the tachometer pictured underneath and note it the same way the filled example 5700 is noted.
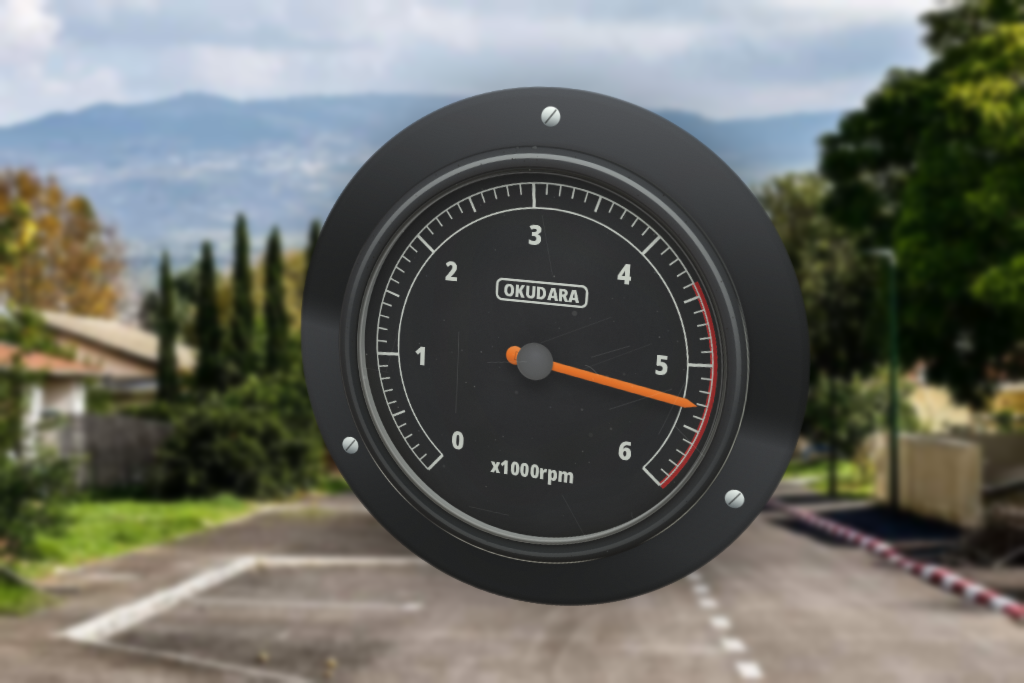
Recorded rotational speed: 5300
